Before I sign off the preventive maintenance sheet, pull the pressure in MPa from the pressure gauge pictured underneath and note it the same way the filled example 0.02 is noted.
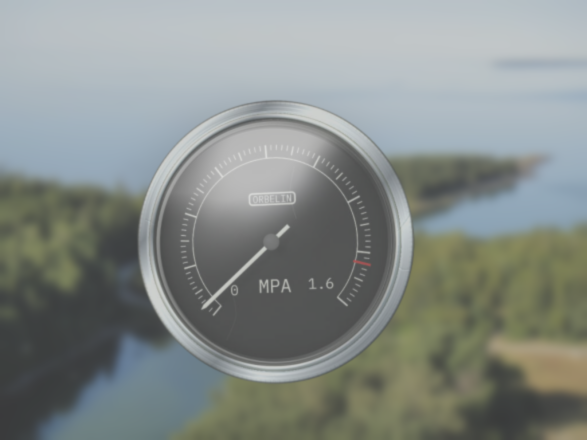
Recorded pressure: 0.04
